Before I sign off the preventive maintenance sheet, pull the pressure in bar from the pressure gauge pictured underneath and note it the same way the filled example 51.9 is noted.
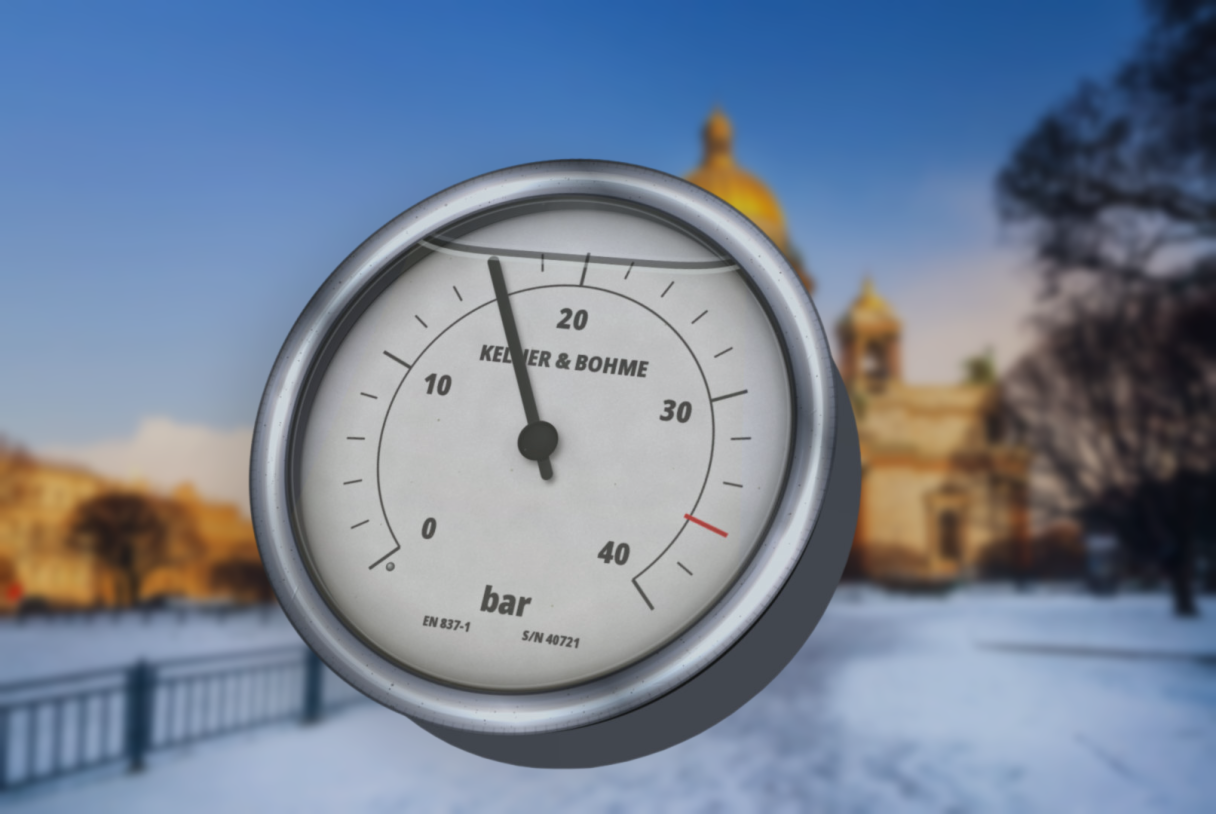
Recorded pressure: 16
